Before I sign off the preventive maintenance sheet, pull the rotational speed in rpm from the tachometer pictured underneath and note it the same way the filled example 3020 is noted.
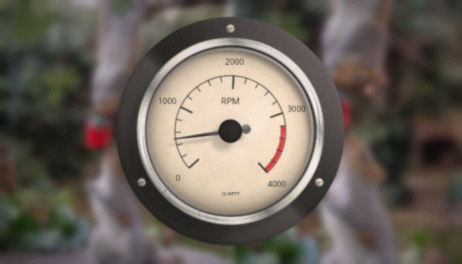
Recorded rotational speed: 500
